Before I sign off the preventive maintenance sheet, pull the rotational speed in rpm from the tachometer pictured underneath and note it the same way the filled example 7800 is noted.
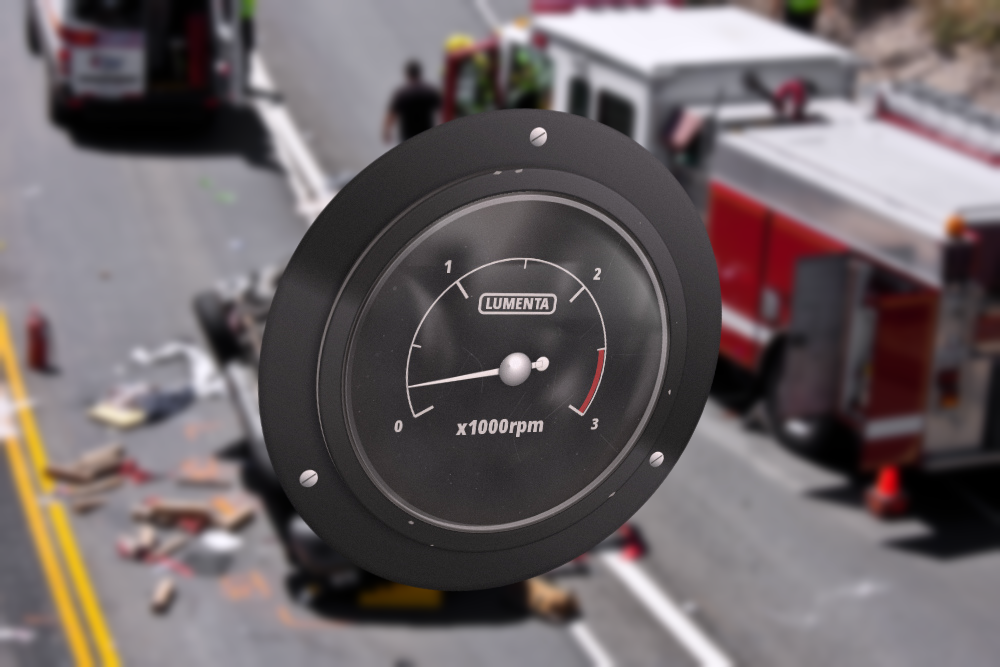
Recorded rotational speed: 250
